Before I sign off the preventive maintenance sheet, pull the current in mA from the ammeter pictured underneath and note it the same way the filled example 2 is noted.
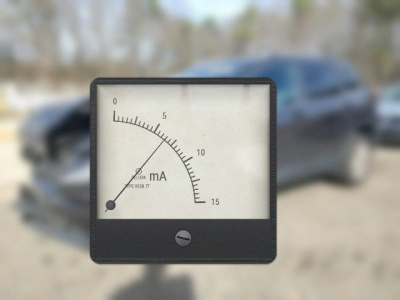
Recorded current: 6.5
